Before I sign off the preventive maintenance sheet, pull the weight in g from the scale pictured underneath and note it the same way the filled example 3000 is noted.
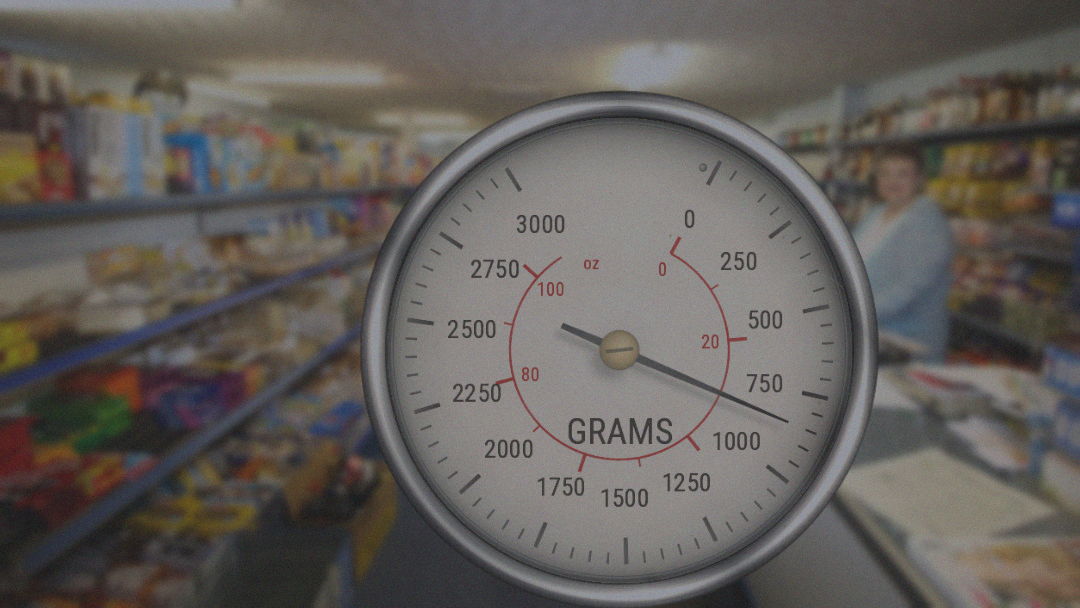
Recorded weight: 850
